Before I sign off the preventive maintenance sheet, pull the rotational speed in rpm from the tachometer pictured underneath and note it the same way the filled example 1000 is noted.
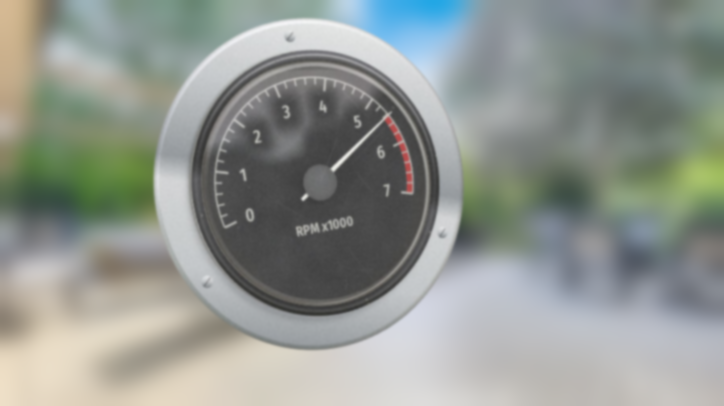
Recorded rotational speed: 5400
